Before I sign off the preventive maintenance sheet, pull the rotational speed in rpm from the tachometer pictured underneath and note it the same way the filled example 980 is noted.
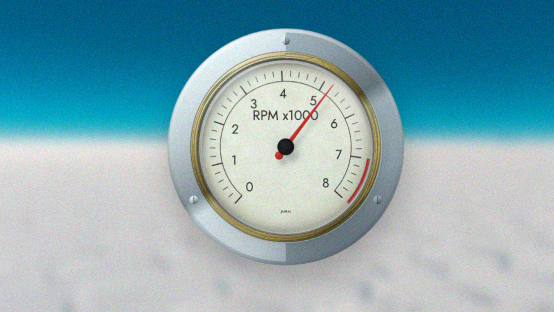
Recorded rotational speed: 5200
